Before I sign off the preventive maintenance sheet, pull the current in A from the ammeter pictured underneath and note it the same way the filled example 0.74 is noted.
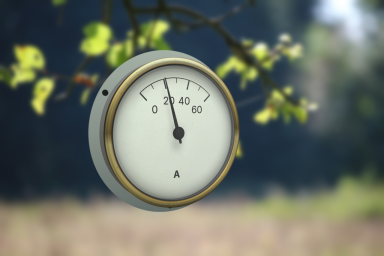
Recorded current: 20
